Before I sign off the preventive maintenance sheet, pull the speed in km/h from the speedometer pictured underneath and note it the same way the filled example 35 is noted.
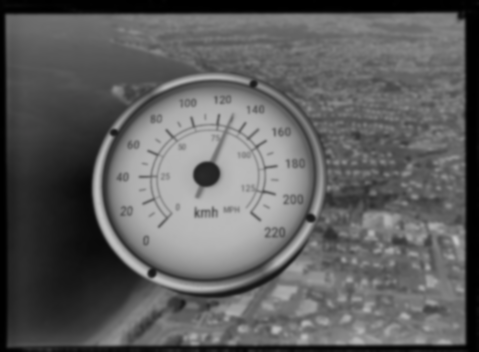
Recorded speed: 130
